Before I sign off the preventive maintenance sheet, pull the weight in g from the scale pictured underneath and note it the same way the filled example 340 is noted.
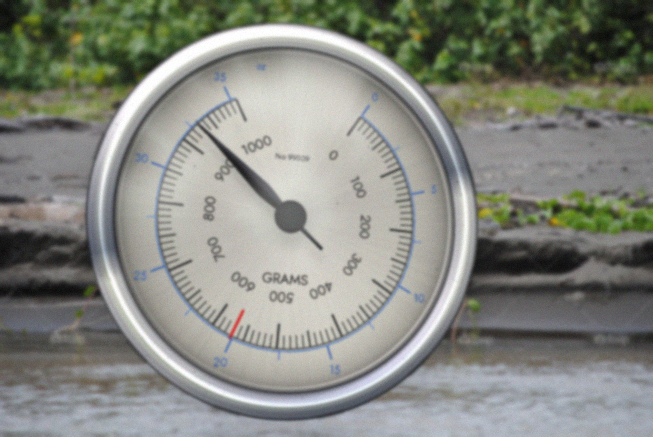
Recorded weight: 930
